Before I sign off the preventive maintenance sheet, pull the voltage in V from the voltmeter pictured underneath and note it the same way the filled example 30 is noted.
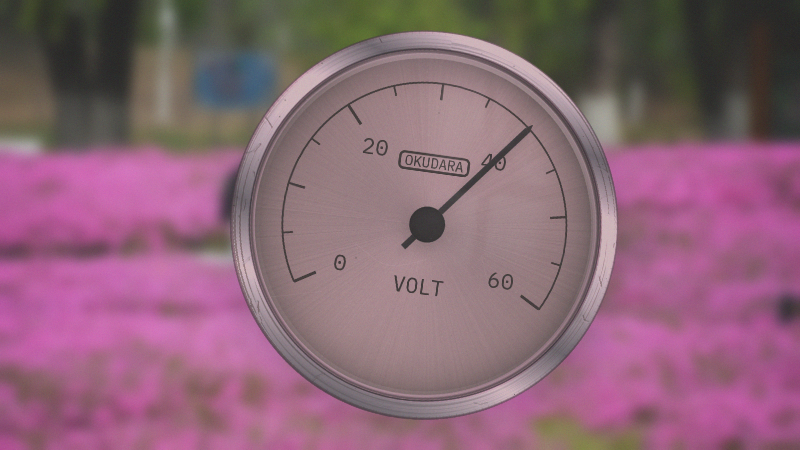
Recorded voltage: 40
